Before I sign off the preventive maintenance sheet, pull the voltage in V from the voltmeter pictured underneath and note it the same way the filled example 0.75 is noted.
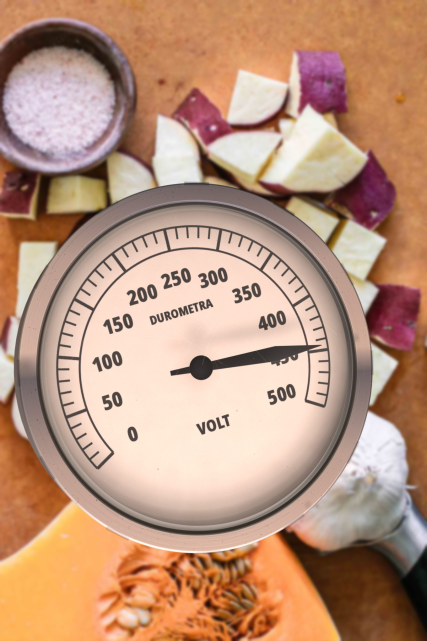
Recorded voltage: 445
